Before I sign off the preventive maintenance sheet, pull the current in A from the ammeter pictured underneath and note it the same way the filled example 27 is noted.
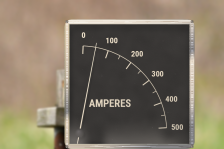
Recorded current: 50
